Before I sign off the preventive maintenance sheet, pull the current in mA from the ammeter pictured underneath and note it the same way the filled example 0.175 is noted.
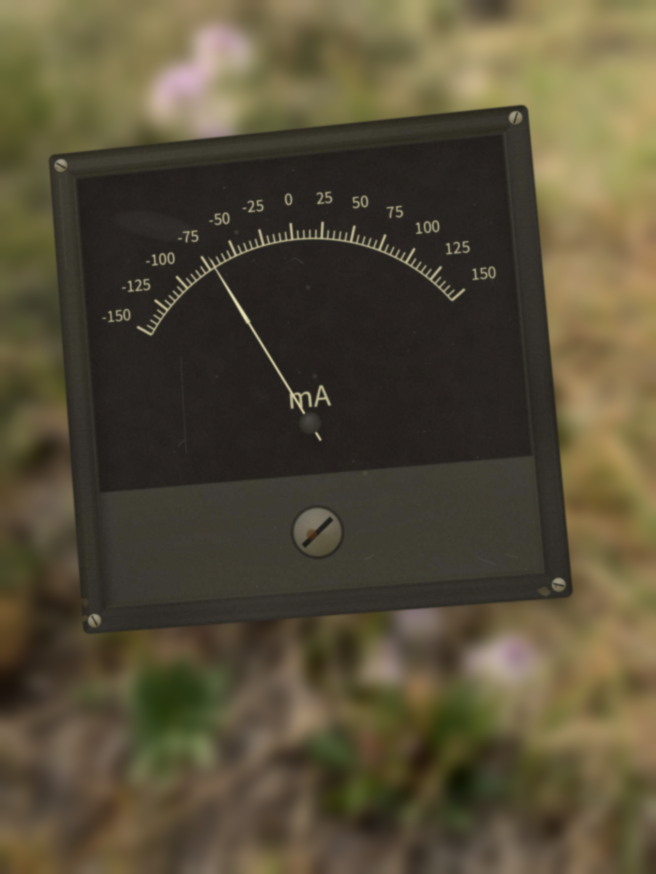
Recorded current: -70
